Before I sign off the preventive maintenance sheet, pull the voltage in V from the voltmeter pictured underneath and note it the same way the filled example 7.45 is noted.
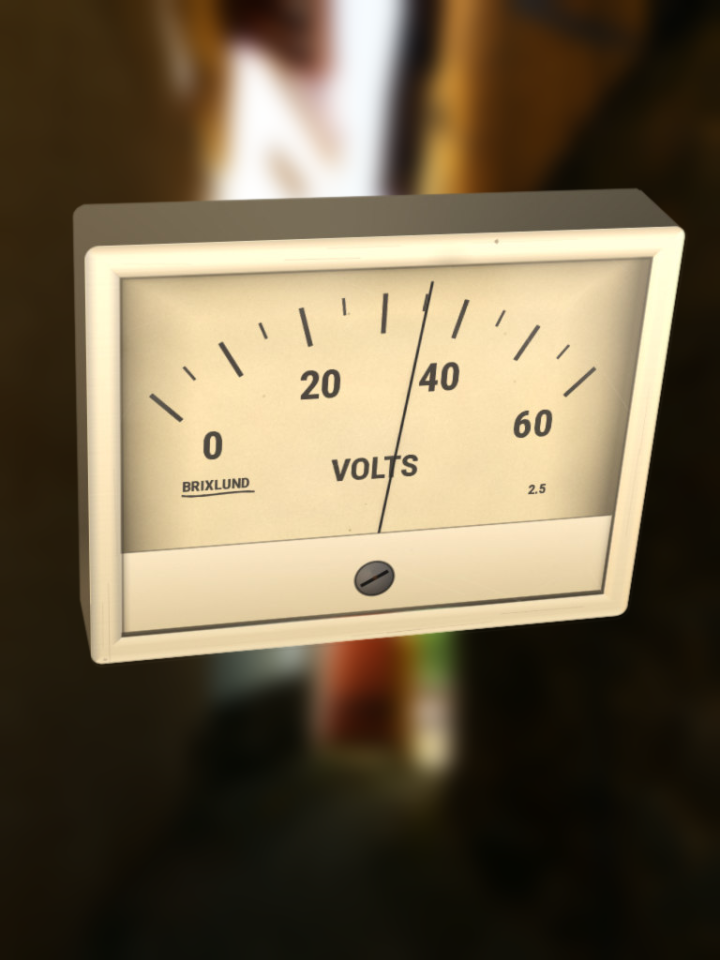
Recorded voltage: 35
